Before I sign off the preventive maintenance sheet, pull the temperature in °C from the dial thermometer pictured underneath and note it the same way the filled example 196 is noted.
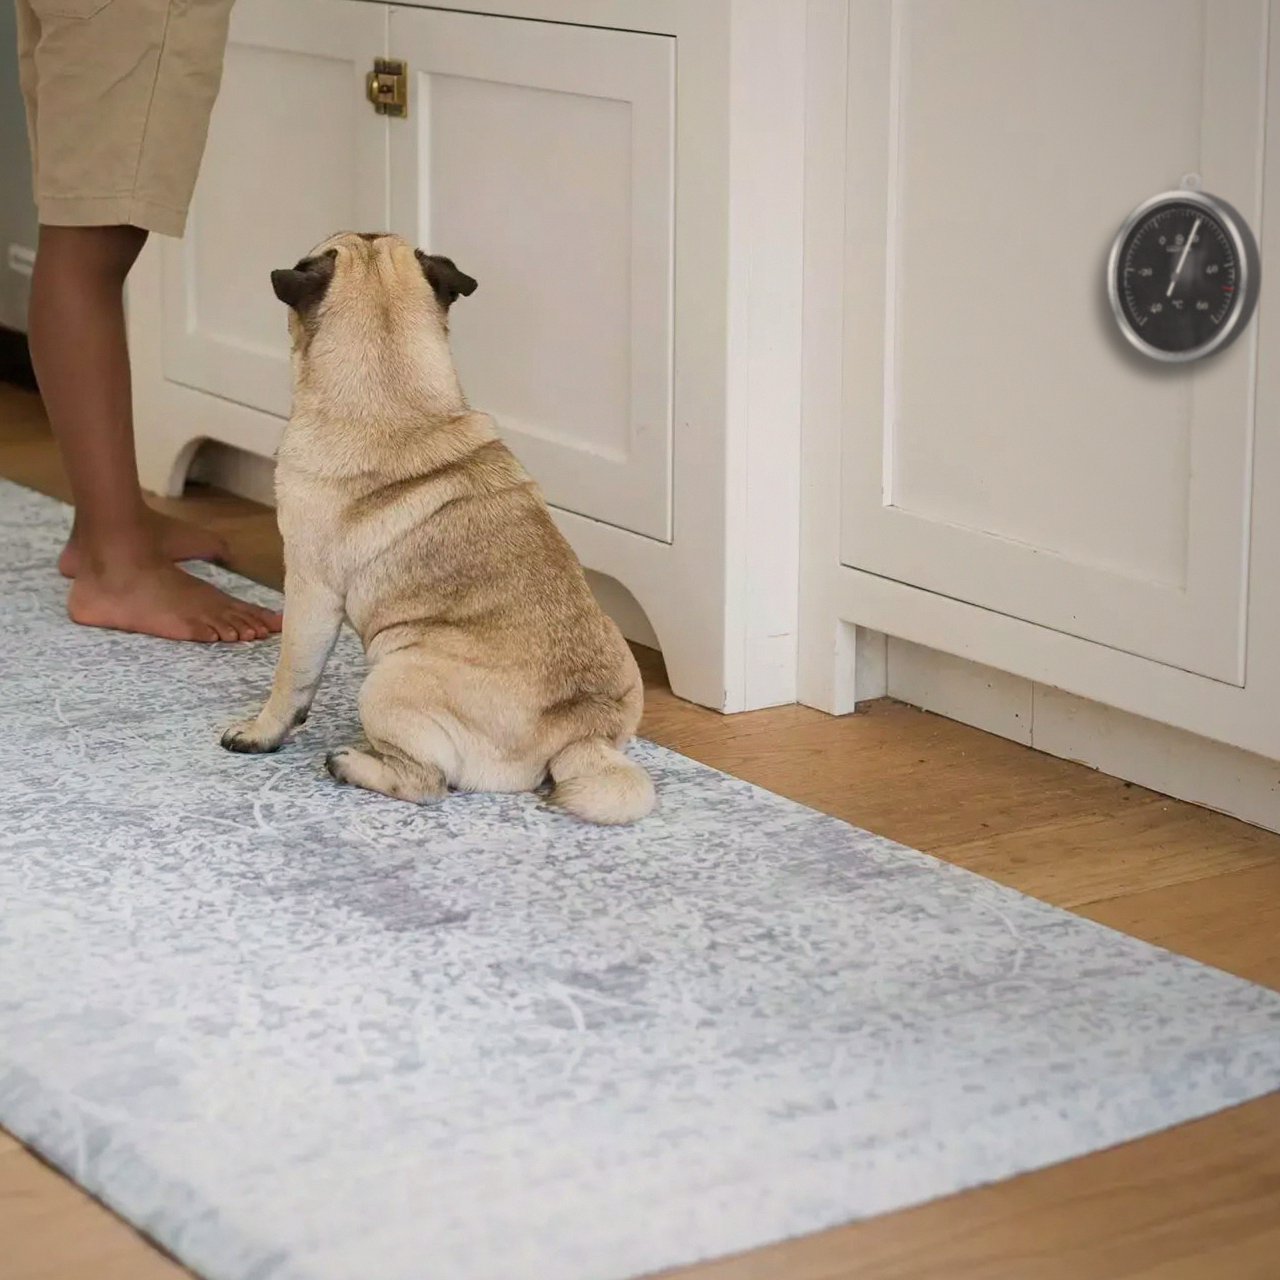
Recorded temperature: 20
